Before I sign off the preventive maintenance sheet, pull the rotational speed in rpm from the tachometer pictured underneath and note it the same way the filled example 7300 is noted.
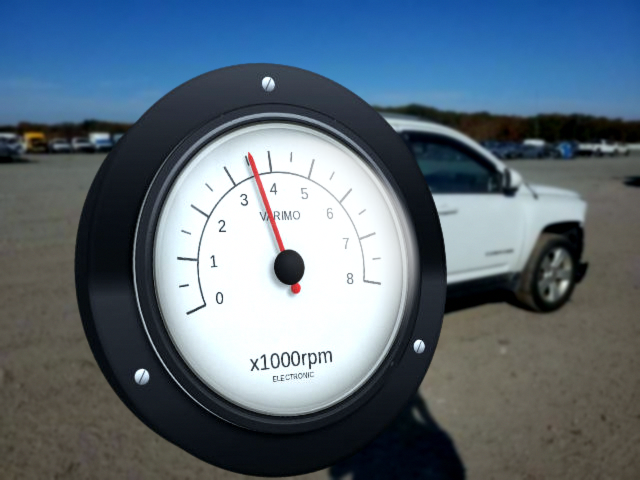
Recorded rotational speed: 3500
